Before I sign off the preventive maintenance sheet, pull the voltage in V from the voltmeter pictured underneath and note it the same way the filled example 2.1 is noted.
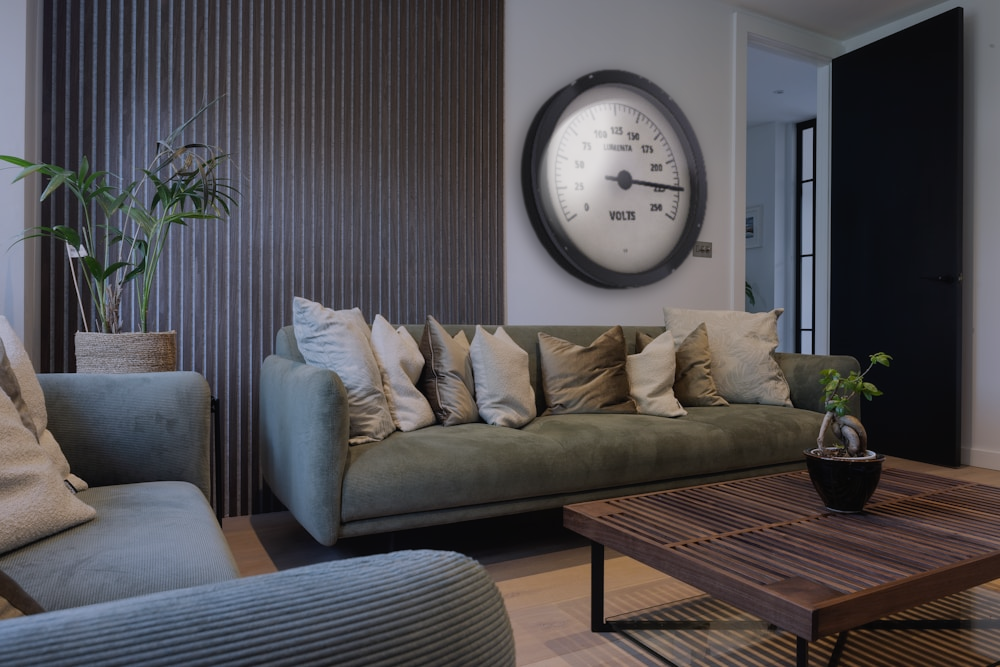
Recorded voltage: 225
